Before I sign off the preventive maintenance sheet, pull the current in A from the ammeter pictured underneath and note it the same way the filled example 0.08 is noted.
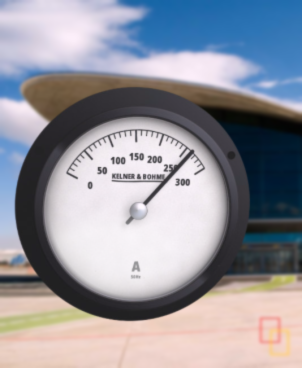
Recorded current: 260
